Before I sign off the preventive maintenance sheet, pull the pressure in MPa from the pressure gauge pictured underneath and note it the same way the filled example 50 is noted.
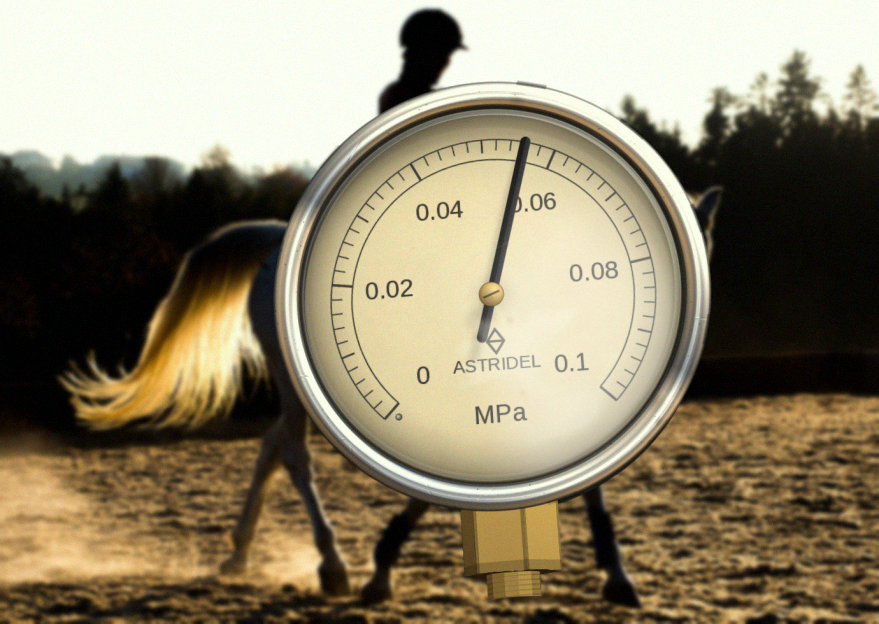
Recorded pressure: 0.056
